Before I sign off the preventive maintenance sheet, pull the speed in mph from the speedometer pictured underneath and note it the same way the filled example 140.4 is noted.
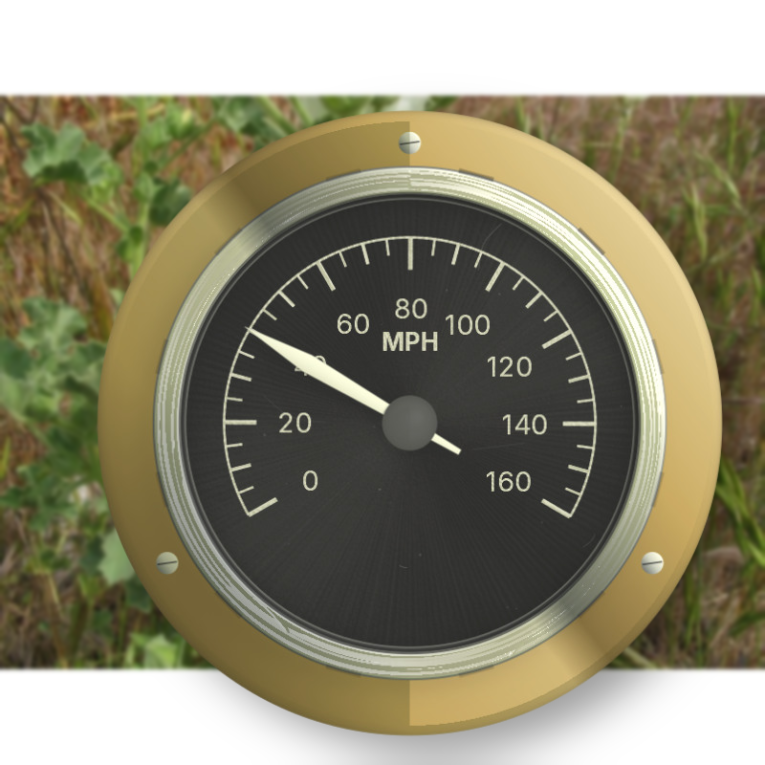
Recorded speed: 40
